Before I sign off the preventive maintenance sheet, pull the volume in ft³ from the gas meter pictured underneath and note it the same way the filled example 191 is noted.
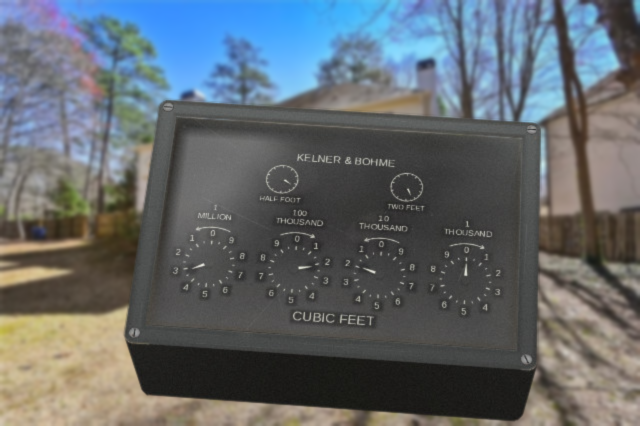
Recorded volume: 322000
